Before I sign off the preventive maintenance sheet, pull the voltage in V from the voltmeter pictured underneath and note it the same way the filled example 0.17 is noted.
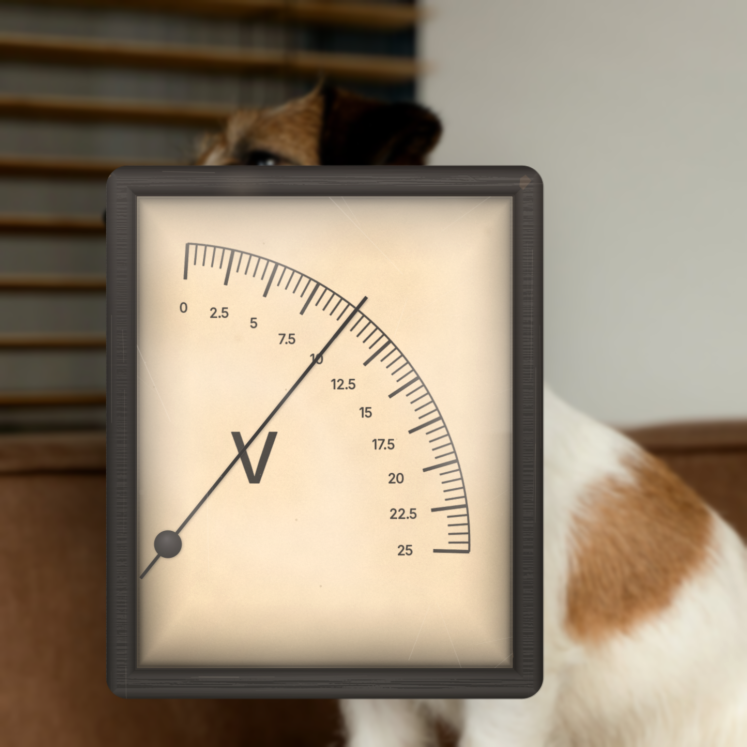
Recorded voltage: 10
